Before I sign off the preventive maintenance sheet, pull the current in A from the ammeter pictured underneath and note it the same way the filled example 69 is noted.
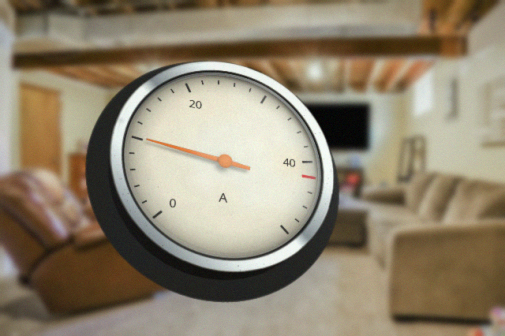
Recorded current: 10
